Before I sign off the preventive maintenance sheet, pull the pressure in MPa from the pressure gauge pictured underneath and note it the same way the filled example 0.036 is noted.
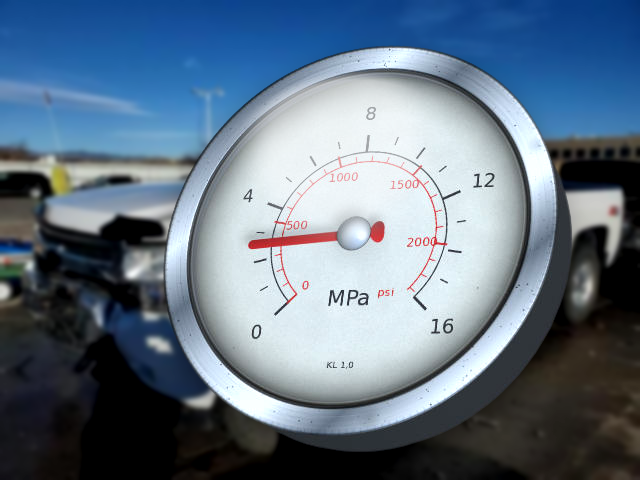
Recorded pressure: 2.5
